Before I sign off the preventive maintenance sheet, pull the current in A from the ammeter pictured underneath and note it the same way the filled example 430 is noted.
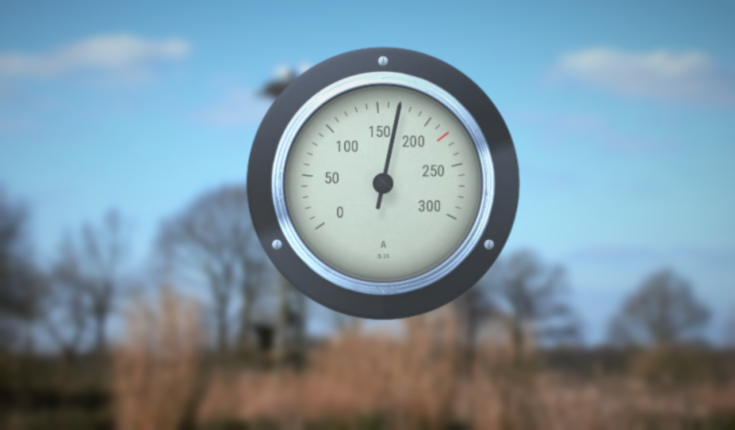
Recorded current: 170
